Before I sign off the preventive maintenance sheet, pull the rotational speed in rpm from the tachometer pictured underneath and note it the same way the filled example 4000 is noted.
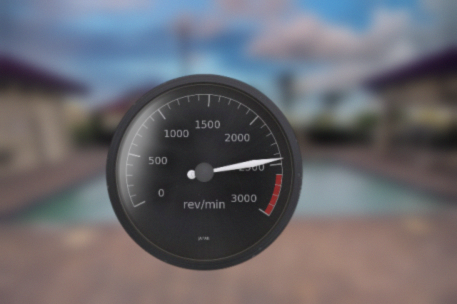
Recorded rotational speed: 2450
